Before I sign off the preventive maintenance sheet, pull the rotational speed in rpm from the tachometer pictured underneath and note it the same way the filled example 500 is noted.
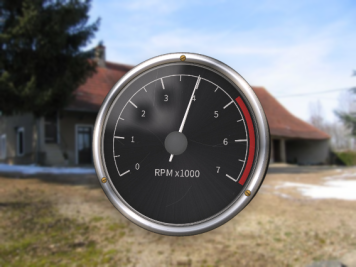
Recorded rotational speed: 4000
